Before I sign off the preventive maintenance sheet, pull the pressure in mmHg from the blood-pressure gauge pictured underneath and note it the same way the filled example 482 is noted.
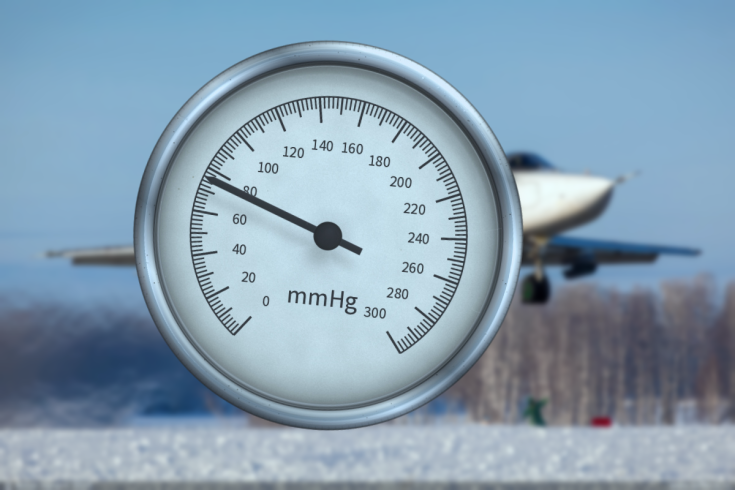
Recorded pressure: 76
